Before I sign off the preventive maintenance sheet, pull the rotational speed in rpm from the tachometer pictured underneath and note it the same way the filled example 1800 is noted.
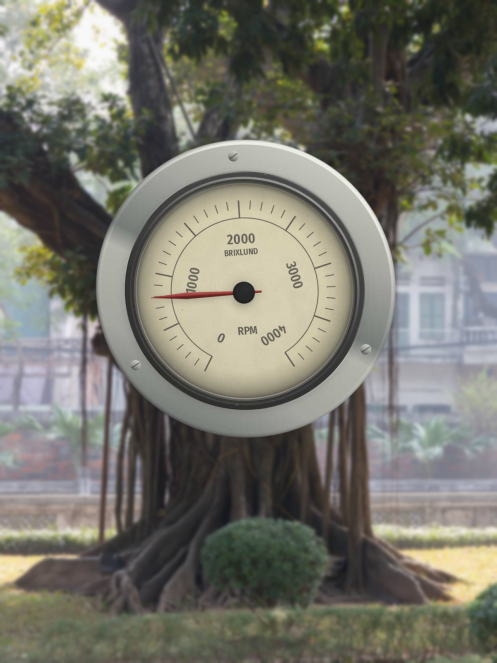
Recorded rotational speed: 800
